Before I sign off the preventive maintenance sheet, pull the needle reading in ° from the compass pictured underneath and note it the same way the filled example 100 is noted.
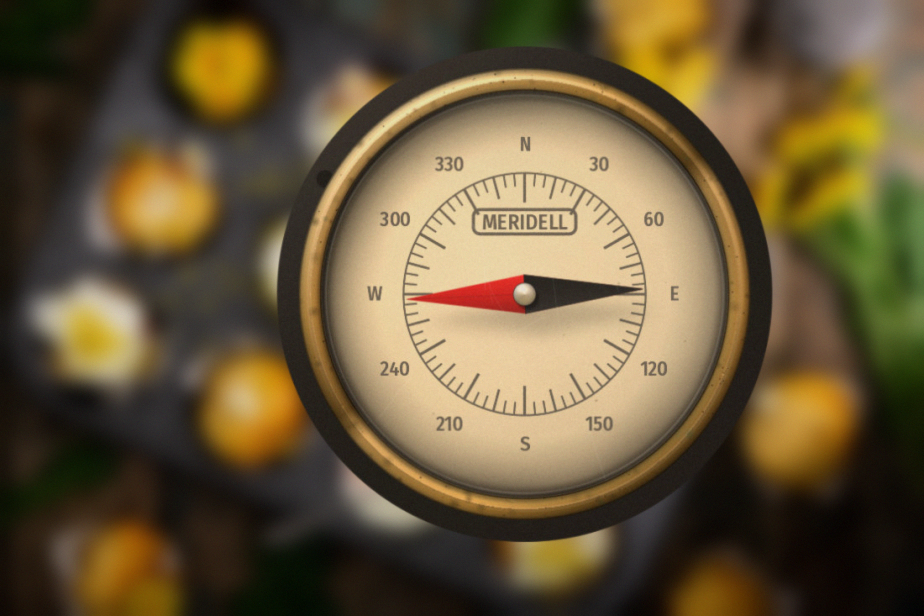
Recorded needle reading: 267.5
